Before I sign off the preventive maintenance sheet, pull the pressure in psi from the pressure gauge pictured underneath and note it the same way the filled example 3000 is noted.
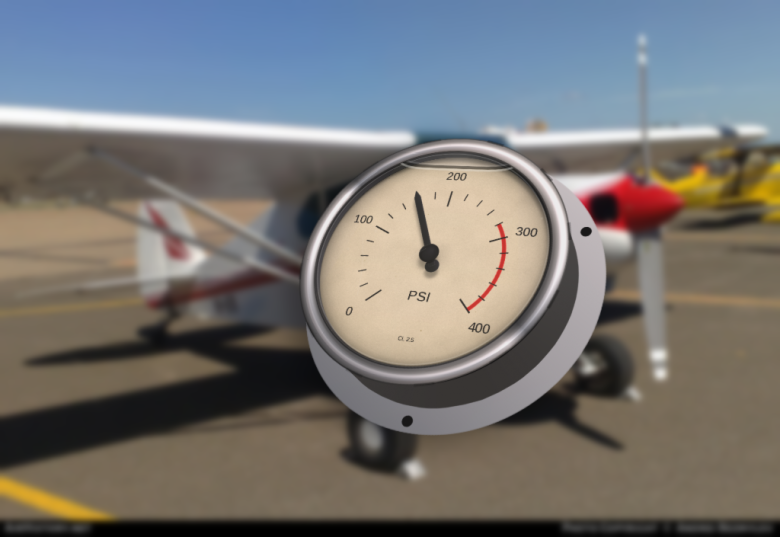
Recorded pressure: 160
